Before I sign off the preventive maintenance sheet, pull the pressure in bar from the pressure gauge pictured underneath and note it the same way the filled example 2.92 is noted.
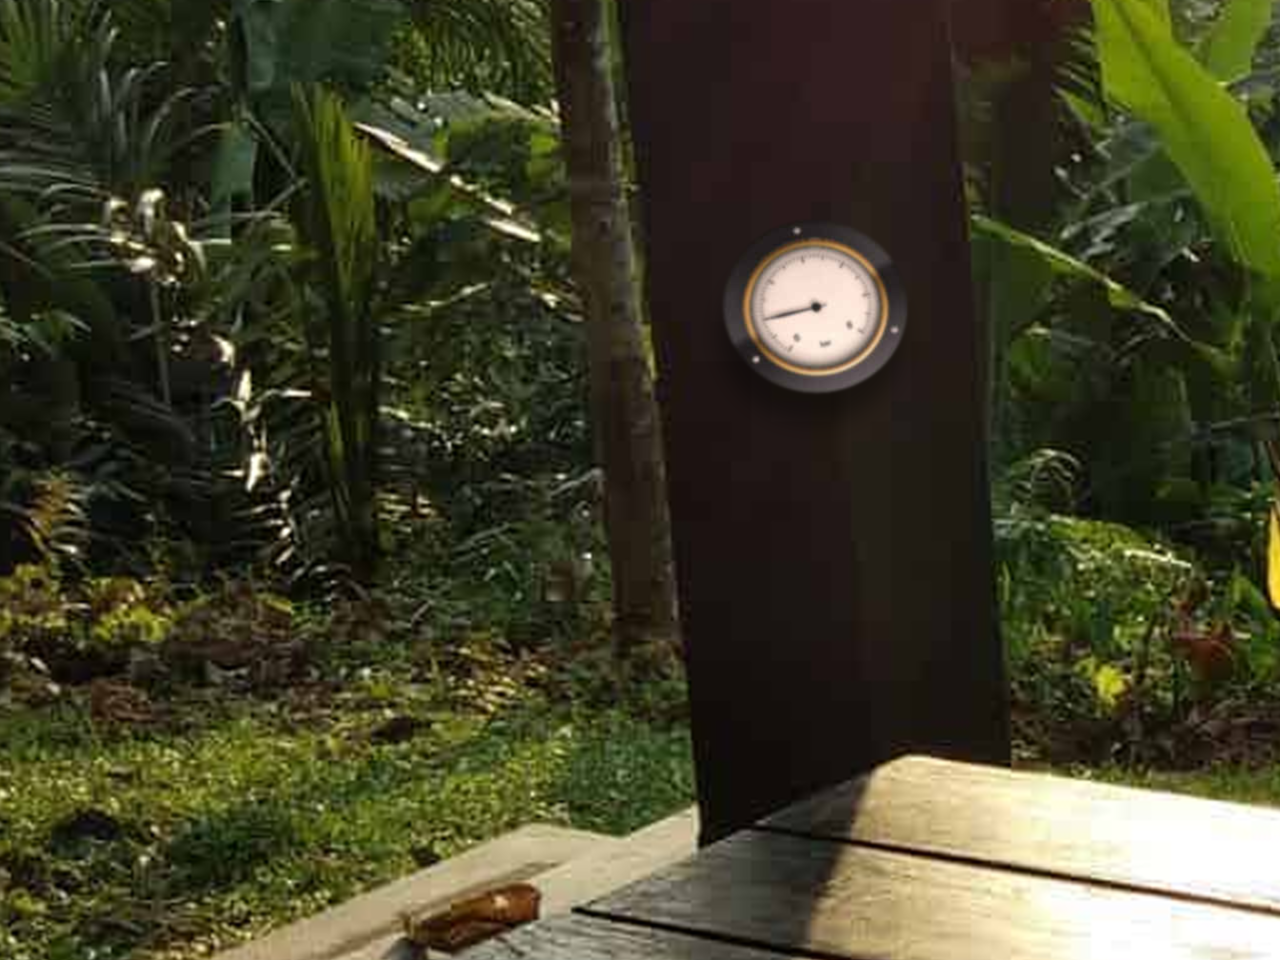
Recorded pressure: 1
